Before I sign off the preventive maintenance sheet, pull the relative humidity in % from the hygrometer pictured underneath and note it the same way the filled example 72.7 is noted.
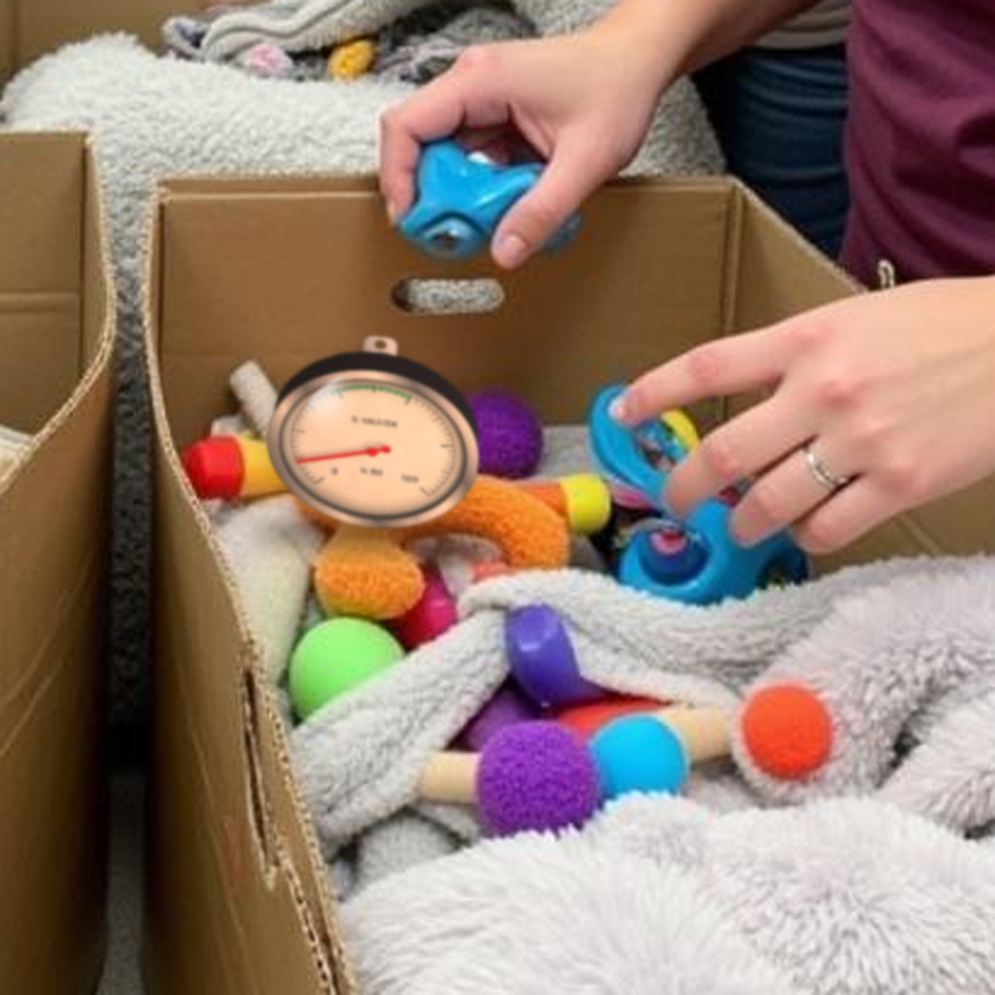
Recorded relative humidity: 10
